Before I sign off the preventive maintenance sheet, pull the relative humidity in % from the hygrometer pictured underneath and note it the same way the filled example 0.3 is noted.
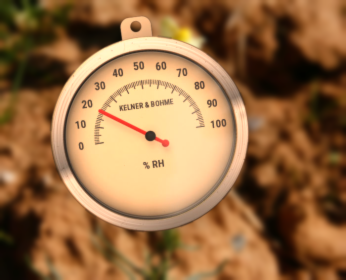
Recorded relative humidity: 20
